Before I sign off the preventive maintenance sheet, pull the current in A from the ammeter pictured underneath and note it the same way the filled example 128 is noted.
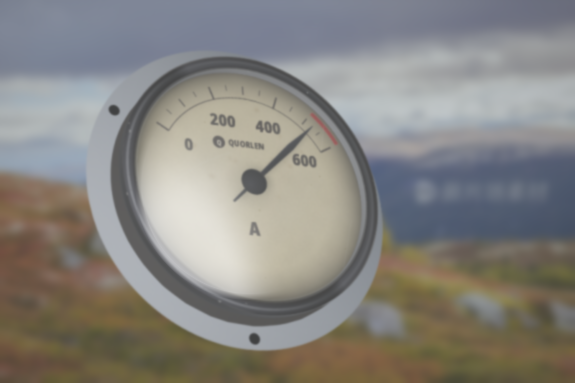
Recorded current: 525
